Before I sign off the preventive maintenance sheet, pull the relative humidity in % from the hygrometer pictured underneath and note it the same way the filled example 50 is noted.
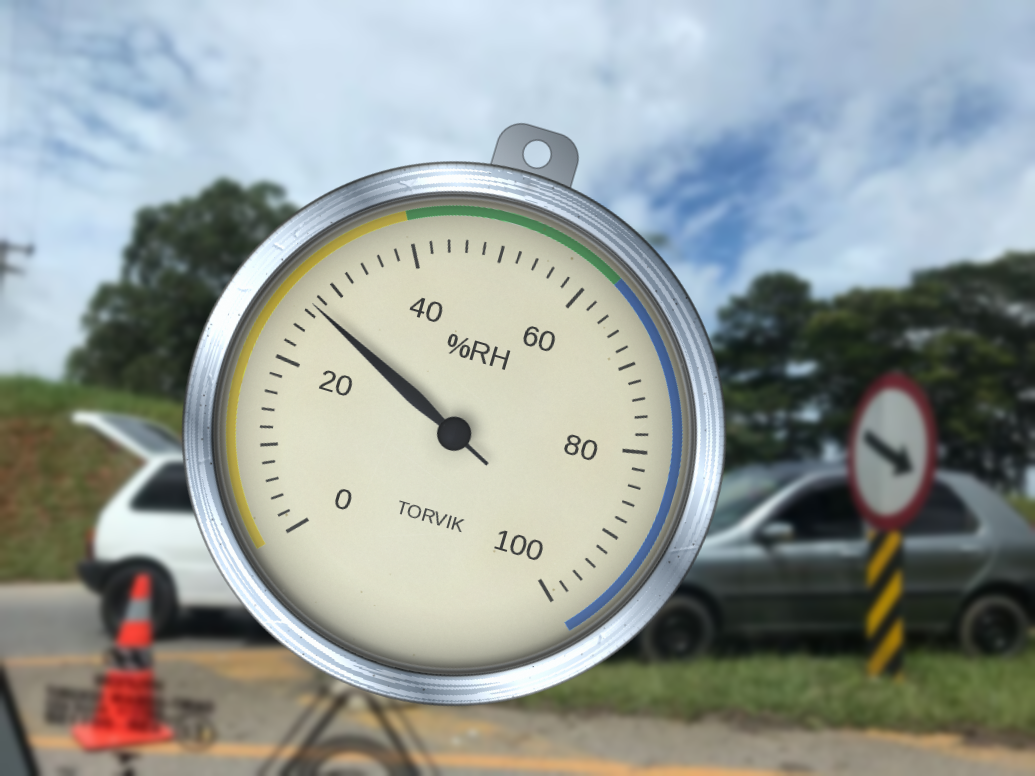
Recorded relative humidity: 27
